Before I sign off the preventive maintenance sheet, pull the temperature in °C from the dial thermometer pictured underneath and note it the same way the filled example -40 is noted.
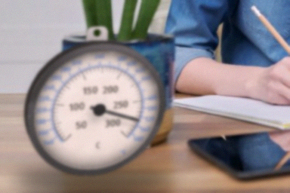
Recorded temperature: 275
